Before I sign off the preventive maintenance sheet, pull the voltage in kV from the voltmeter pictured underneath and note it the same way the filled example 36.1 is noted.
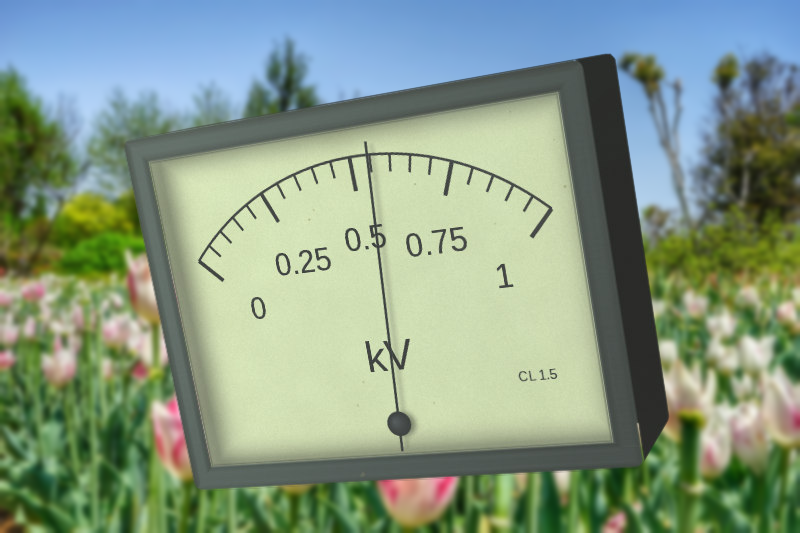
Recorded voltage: 0.55
